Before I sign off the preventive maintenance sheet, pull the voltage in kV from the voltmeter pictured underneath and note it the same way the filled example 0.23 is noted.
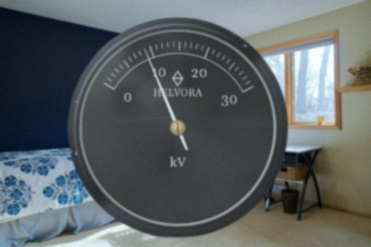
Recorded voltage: 9
